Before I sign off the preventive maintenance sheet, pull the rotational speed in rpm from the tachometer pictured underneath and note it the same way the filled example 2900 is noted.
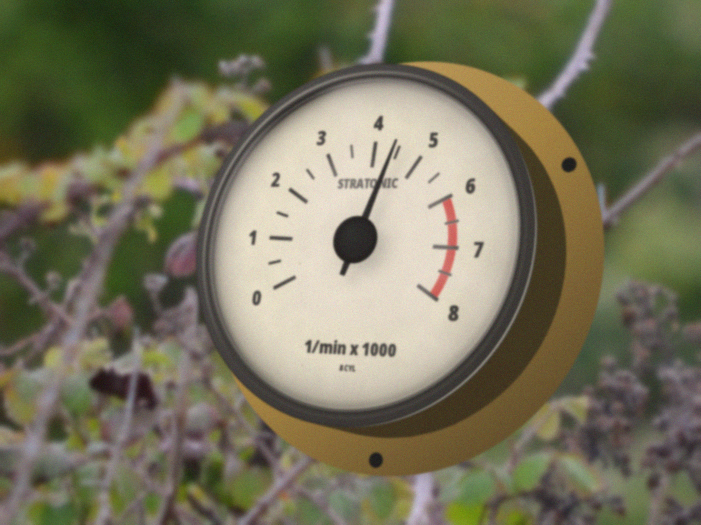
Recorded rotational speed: 4500
